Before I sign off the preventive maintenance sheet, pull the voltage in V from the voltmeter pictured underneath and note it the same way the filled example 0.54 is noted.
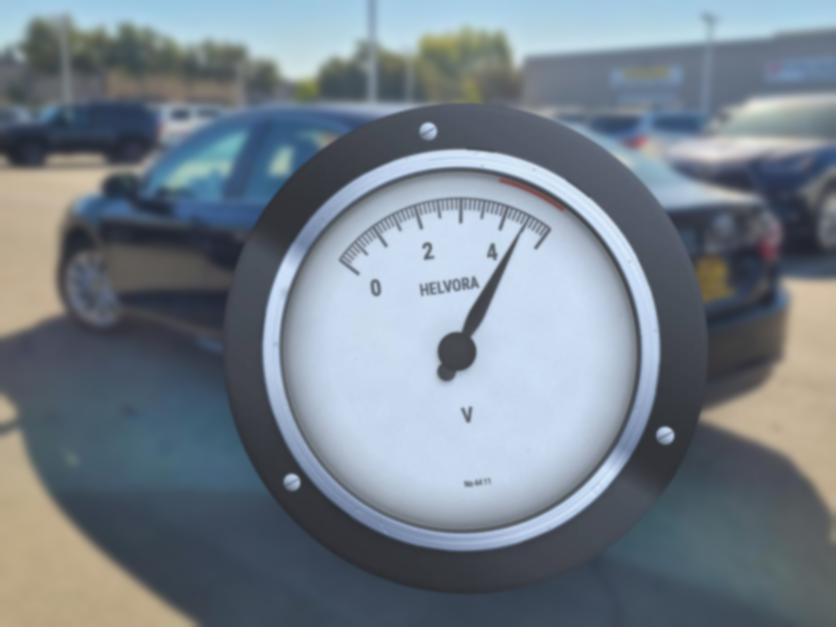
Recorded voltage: 4.5
